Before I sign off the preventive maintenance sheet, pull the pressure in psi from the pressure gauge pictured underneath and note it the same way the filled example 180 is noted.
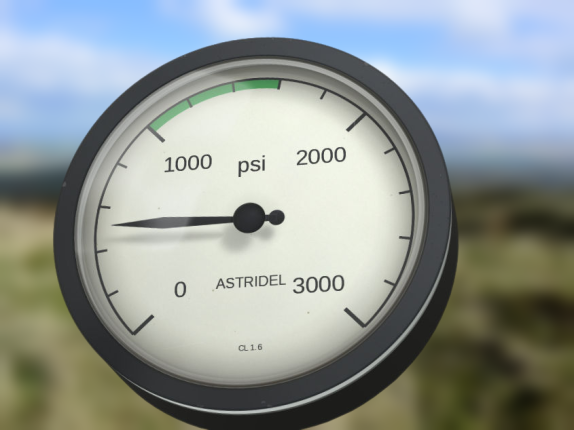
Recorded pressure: 500
